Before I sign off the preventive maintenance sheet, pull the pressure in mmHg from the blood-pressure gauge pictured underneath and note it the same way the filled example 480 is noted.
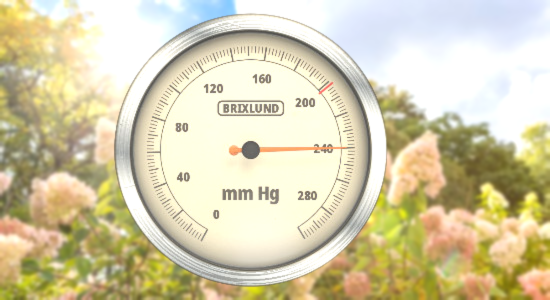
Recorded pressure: 240
